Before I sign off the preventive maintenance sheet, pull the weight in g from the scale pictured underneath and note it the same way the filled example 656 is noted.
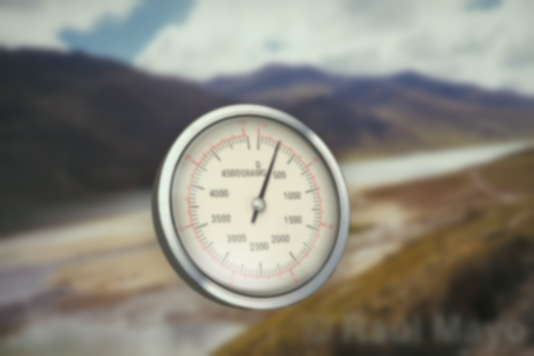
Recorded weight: 250
